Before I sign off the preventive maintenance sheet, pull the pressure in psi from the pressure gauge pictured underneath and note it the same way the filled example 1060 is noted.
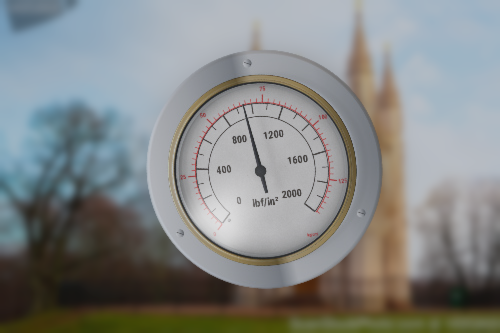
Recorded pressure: 950
